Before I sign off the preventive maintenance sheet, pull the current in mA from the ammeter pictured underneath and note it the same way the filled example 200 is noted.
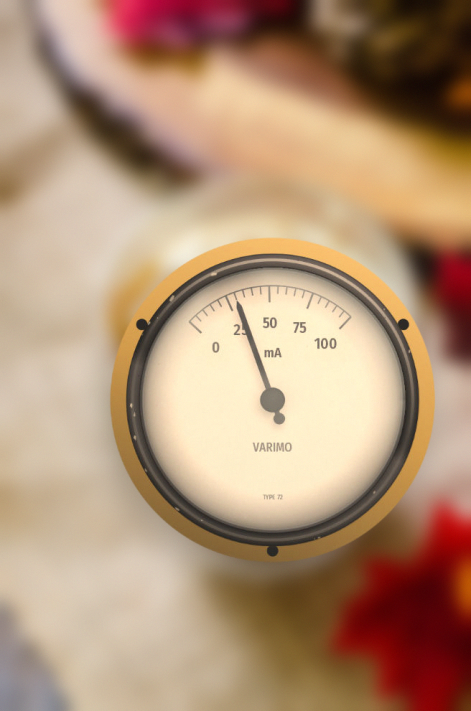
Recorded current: 30
